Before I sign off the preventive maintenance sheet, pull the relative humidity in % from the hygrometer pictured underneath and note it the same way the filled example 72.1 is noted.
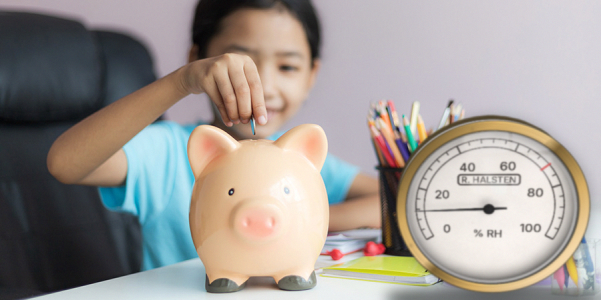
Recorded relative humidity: 12
